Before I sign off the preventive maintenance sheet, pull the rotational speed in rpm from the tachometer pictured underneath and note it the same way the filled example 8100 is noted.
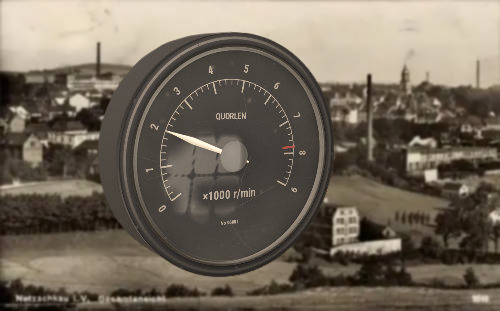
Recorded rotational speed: 2000
